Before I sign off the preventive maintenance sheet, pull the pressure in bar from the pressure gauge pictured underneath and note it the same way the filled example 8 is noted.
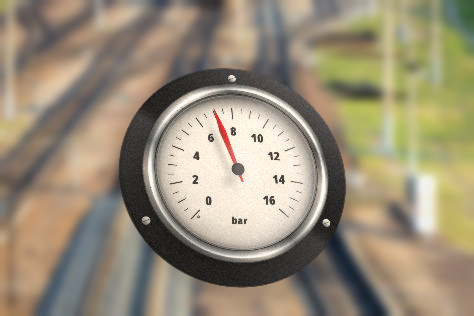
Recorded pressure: 7
